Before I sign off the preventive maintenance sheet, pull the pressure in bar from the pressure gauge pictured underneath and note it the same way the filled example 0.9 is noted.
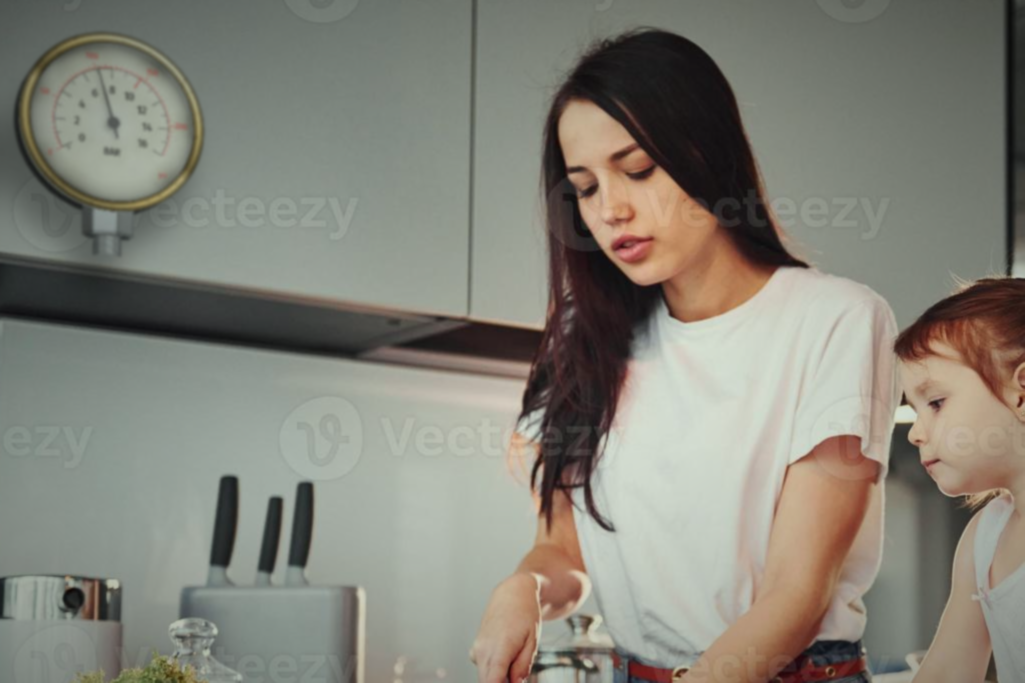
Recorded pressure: 7
